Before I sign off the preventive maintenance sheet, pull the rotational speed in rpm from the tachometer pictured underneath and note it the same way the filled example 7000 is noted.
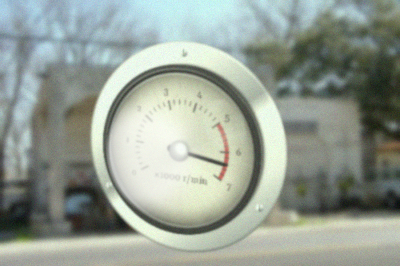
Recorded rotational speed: 6400
